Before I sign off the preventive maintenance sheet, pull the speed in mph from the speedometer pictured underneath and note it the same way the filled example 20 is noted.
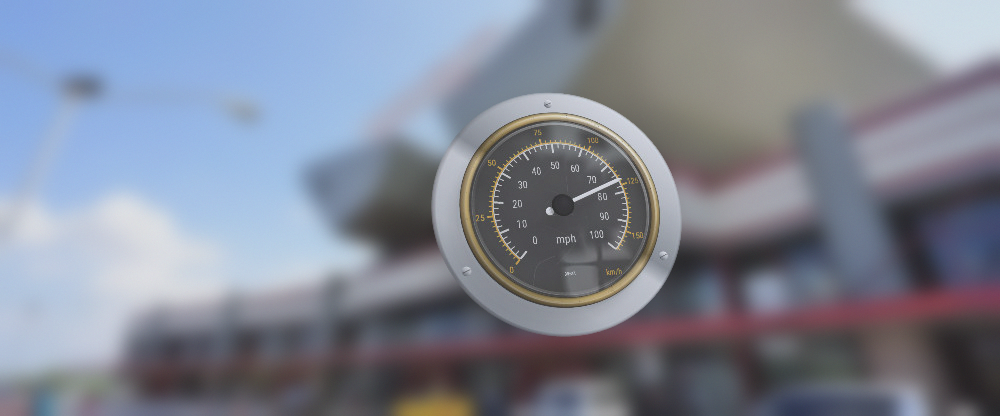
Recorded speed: 76
